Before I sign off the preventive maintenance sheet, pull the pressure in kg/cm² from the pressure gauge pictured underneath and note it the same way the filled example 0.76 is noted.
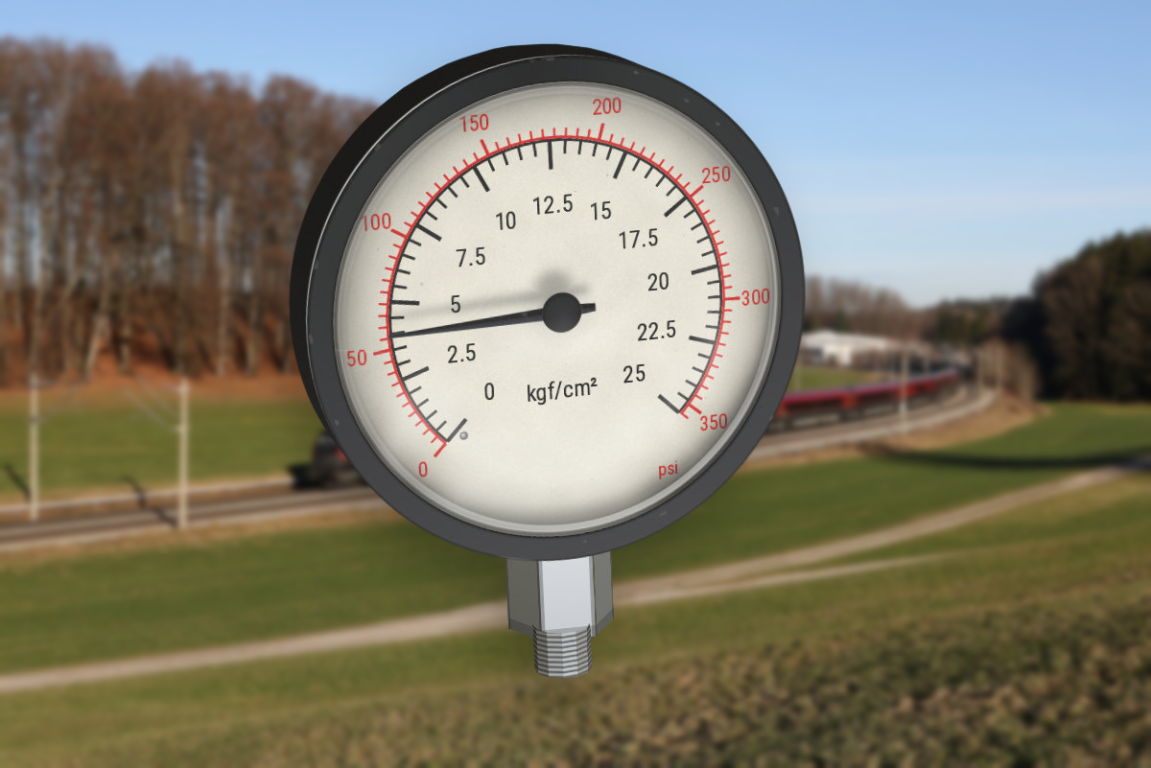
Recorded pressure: 4
